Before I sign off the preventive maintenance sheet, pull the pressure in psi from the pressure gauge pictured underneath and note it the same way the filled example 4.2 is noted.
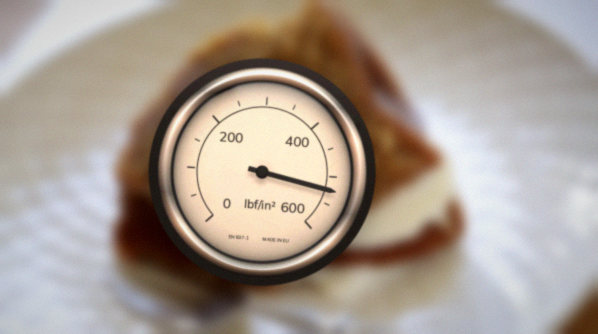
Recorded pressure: 525
